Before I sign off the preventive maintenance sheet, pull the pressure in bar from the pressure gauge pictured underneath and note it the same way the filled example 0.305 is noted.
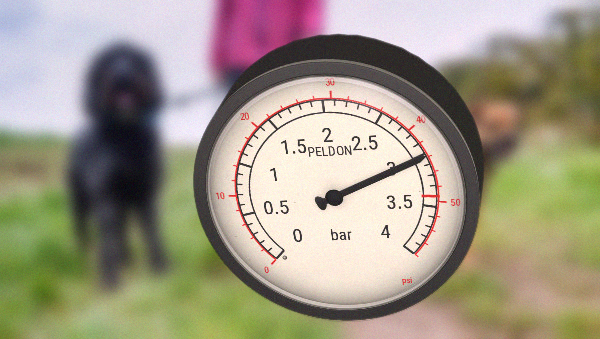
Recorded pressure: 3
